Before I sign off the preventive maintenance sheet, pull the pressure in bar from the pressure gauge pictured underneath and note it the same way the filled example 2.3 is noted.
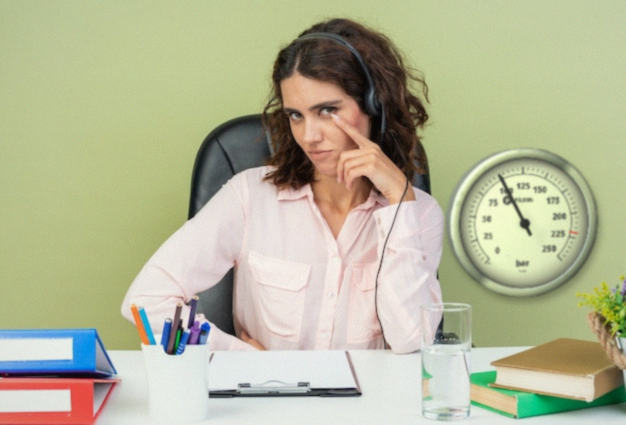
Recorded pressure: 100
